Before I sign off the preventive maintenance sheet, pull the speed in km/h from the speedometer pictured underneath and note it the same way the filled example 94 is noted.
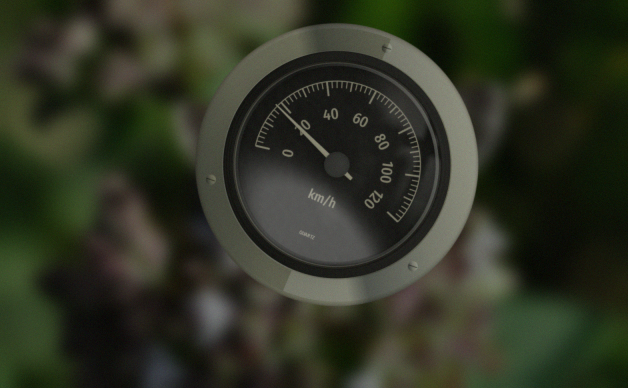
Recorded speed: 18
